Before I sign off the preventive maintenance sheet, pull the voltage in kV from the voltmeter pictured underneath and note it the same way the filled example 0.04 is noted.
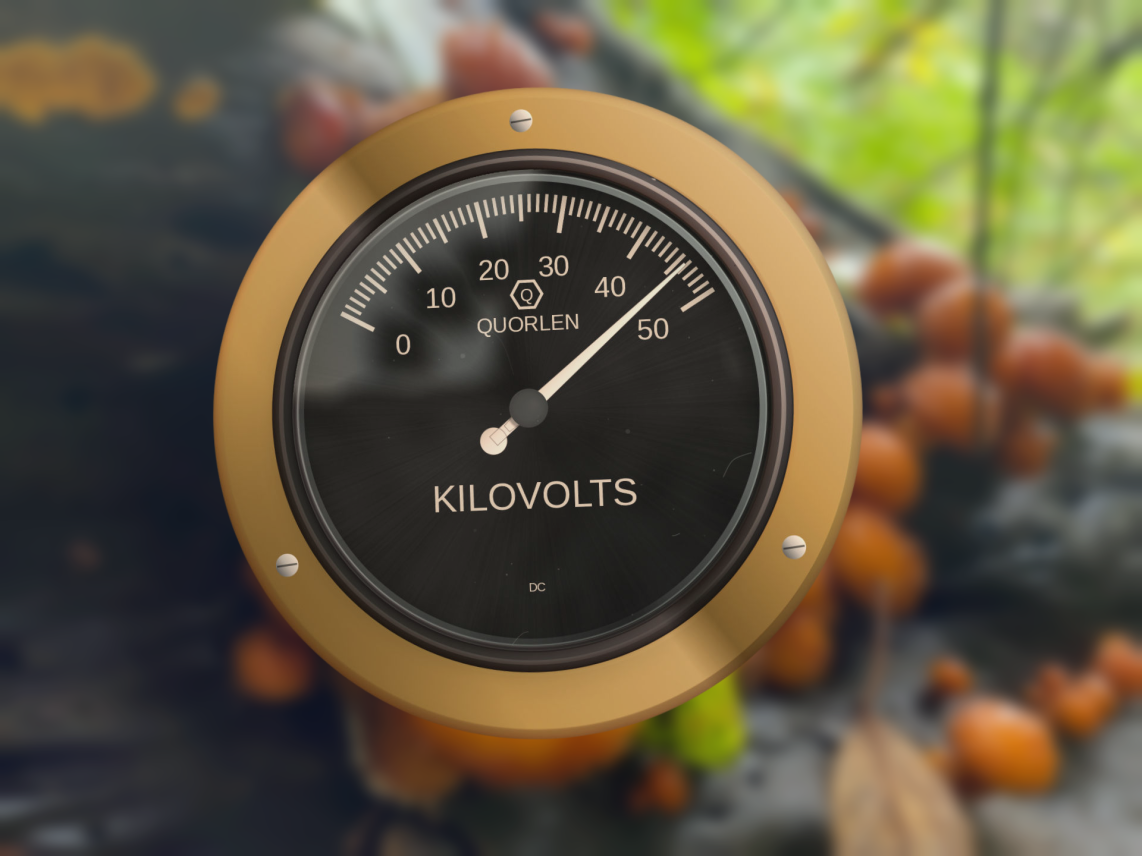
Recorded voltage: 46
